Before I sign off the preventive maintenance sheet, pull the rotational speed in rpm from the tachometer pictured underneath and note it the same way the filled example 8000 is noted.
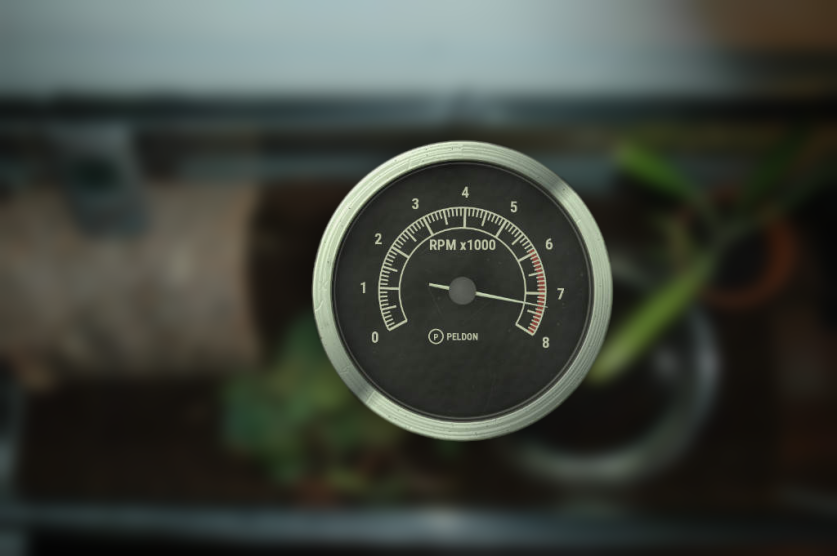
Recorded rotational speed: 7300
